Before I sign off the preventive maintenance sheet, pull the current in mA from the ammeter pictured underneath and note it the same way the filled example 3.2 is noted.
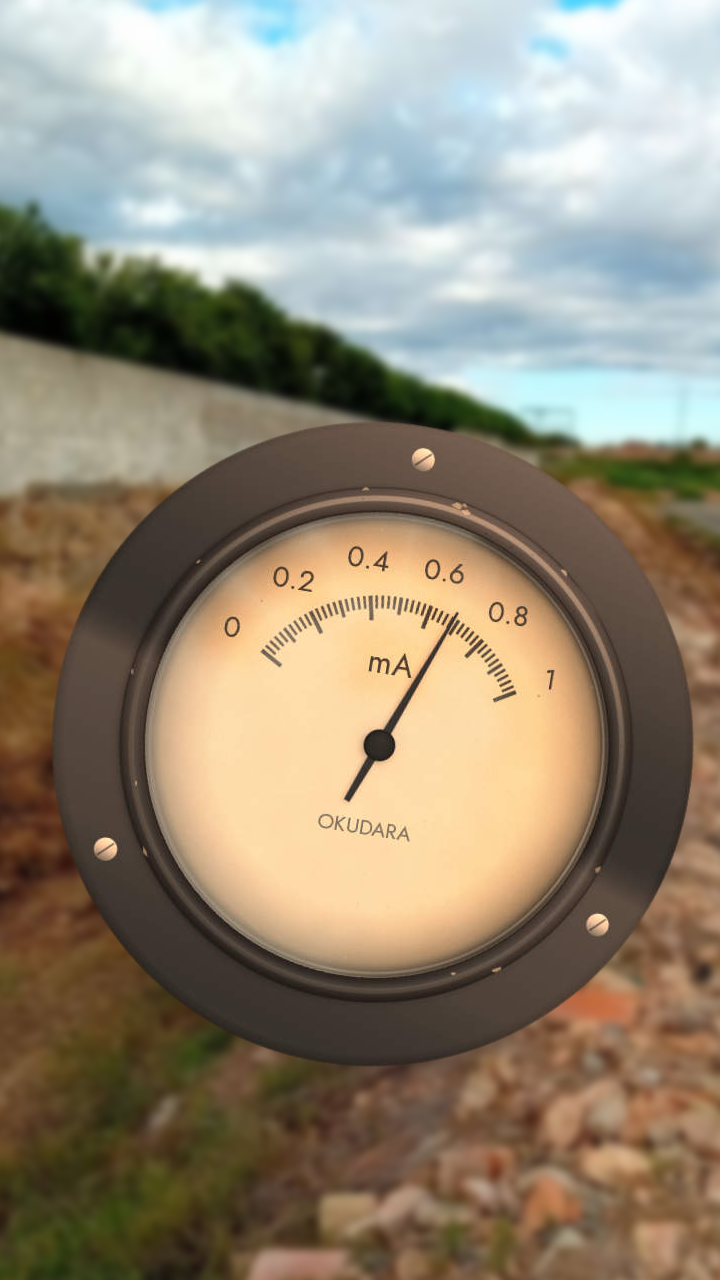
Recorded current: 0.68
